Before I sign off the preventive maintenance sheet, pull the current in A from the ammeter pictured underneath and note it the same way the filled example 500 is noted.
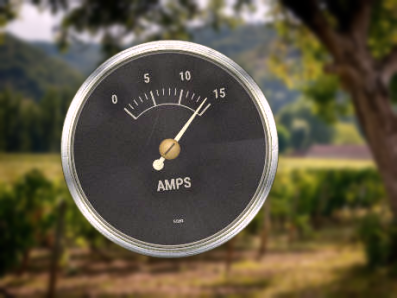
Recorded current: 14
